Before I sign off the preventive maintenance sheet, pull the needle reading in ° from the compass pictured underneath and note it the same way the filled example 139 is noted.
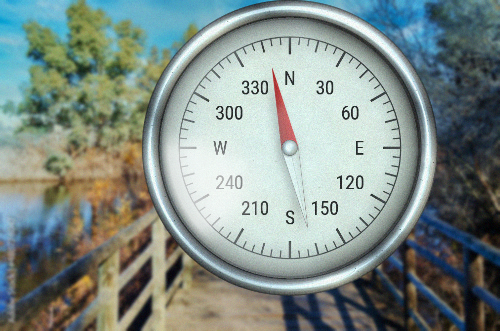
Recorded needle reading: 347.5
